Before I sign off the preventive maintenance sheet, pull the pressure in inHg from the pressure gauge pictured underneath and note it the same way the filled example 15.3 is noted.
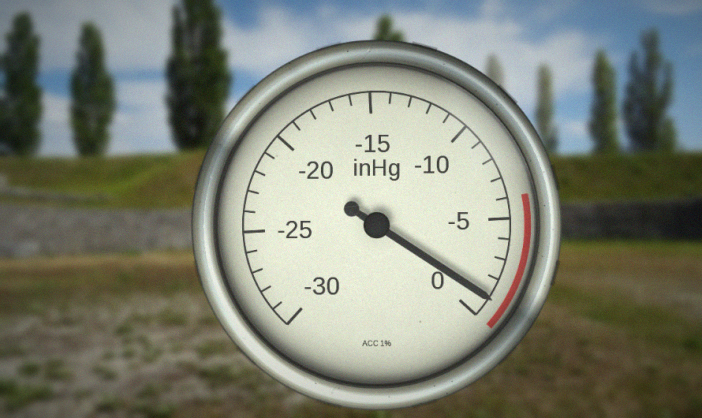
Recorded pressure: -1
